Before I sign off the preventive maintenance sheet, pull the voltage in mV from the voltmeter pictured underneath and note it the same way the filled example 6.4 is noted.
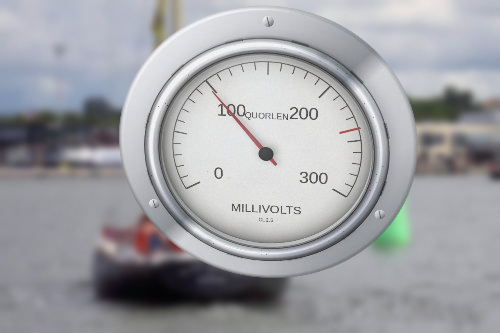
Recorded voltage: 100
